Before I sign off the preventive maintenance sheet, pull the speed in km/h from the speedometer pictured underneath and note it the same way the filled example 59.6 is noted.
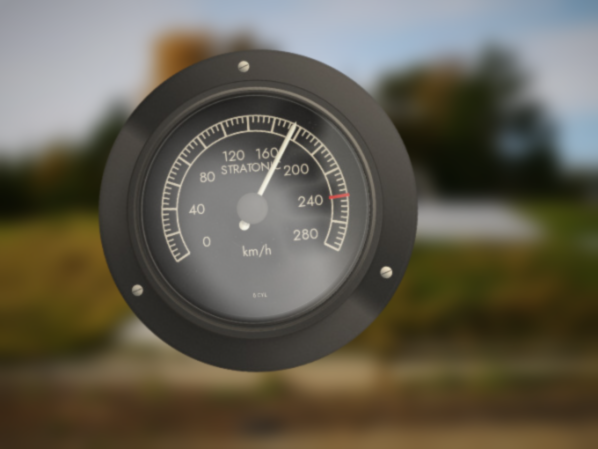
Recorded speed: 176
